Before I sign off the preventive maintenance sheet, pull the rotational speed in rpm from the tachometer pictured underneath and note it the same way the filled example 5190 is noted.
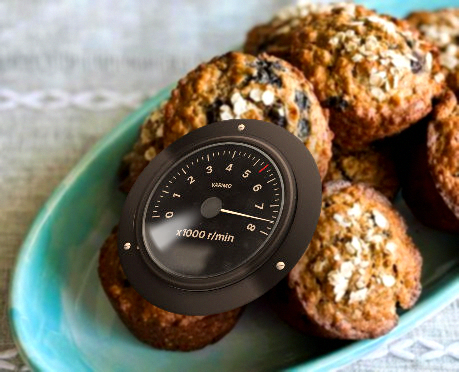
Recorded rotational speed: 7600
